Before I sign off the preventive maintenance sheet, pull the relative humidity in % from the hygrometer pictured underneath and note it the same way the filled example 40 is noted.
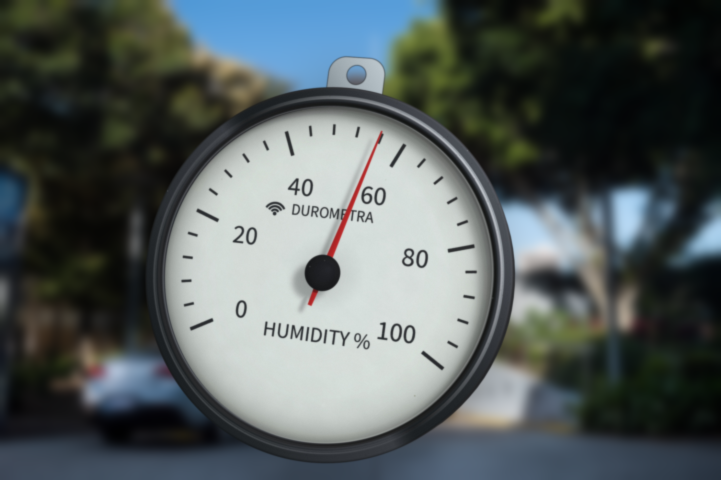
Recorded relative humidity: 56
